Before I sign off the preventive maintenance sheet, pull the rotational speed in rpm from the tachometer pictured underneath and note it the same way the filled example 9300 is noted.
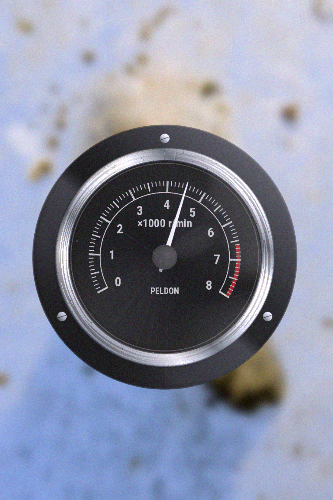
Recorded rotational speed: 4500
